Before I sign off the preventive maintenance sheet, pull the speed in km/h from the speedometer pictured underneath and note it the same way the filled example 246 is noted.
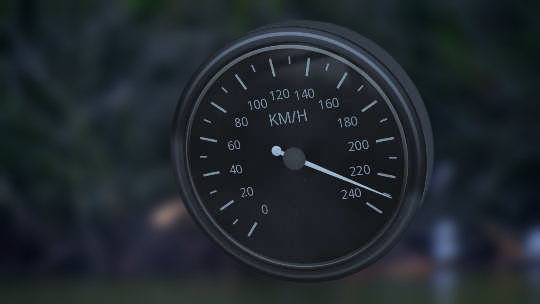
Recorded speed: 230
